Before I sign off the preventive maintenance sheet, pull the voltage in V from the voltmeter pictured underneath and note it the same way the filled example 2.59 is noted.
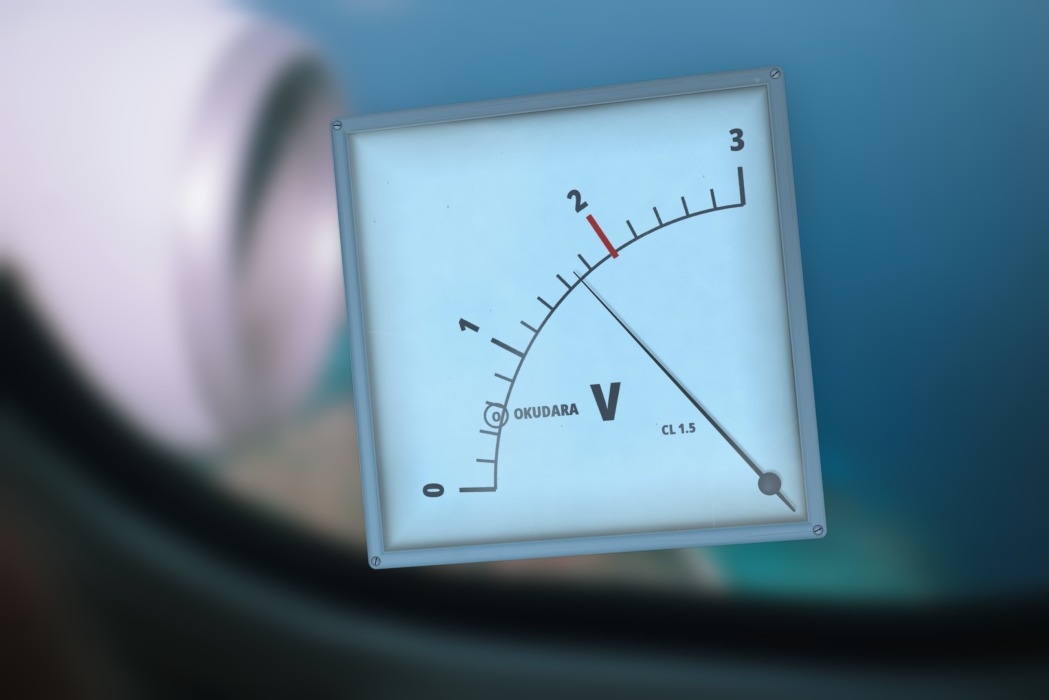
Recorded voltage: 1.7
